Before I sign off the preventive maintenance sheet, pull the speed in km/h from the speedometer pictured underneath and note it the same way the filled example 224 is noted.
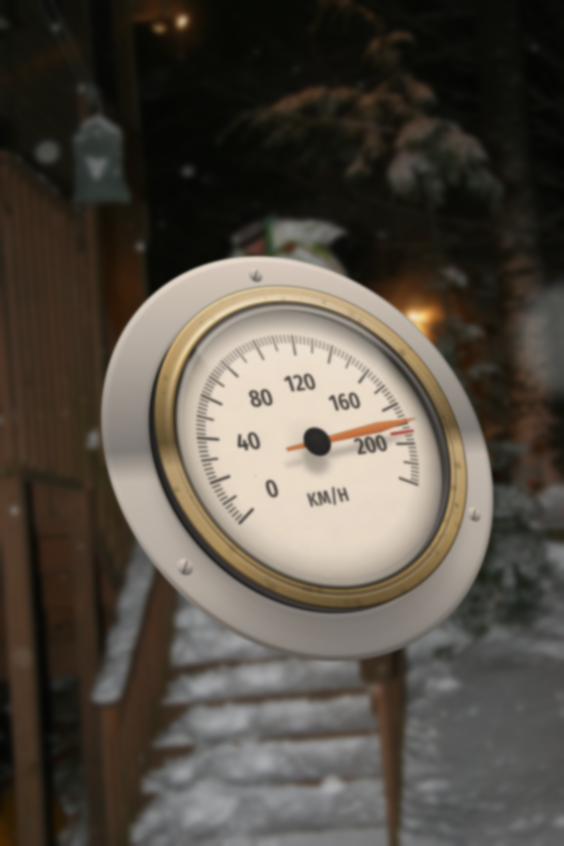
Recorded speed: 190
